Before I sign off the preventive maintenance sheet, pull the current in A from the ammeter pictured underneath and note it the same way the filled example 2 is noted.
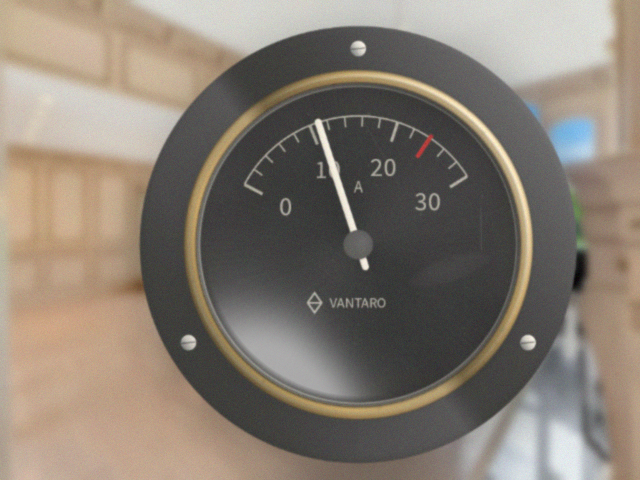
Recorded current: 11
